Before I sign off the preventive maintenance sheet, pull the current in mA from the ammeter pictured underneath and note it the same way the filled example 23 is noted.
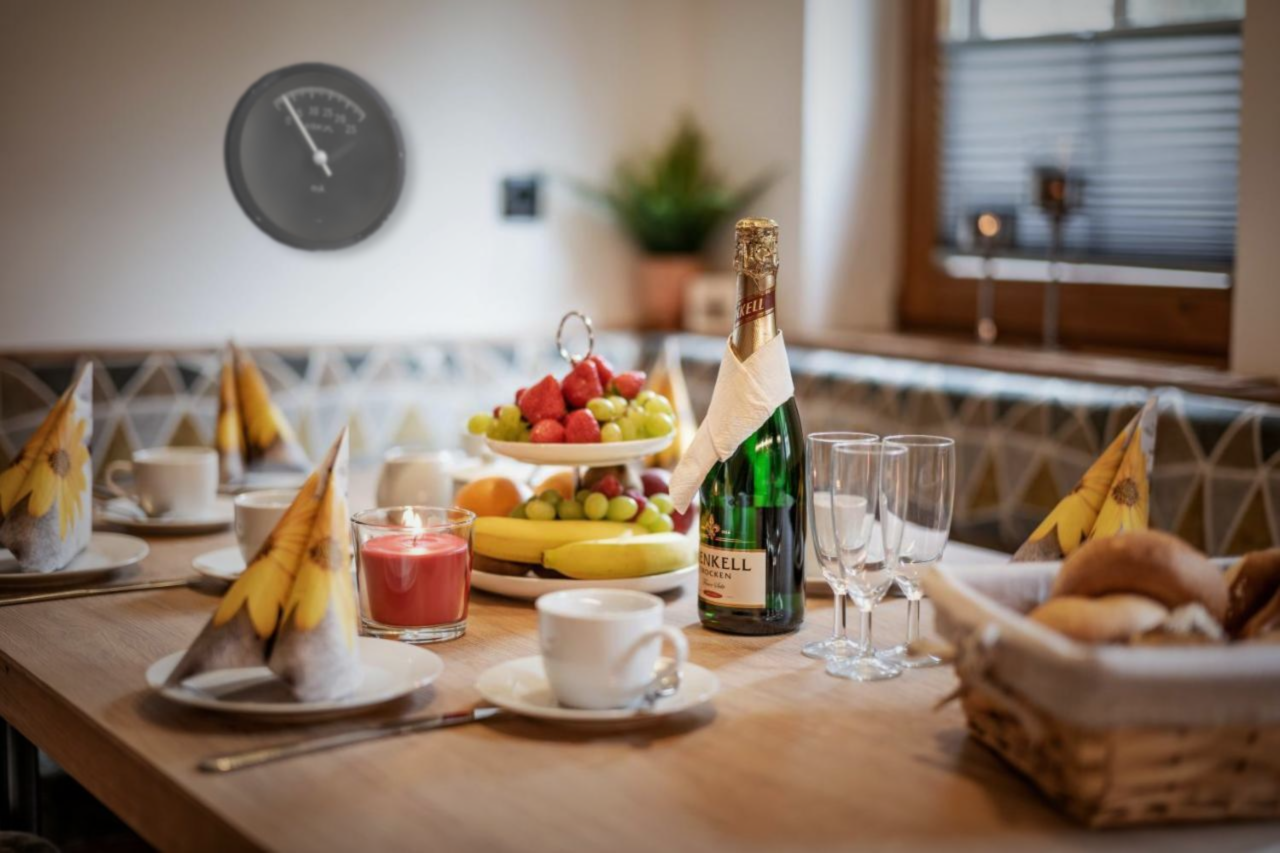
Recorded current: 2.5
